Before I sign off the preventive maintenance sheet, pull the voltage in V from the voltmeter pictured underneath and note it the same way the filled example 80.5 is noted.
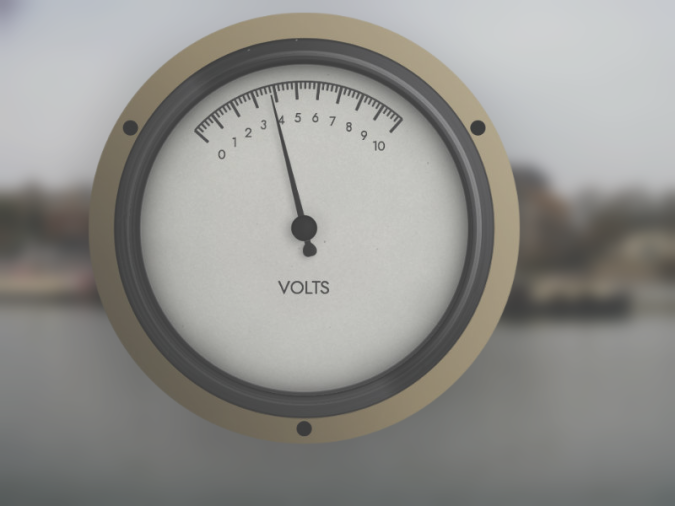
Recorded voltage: 3.8
